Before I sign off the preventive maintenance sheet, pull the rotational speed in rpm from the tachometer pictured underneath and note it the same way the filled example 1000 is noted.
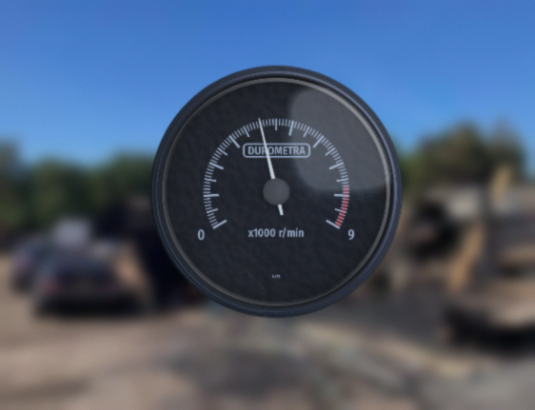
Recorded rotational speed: 4000
